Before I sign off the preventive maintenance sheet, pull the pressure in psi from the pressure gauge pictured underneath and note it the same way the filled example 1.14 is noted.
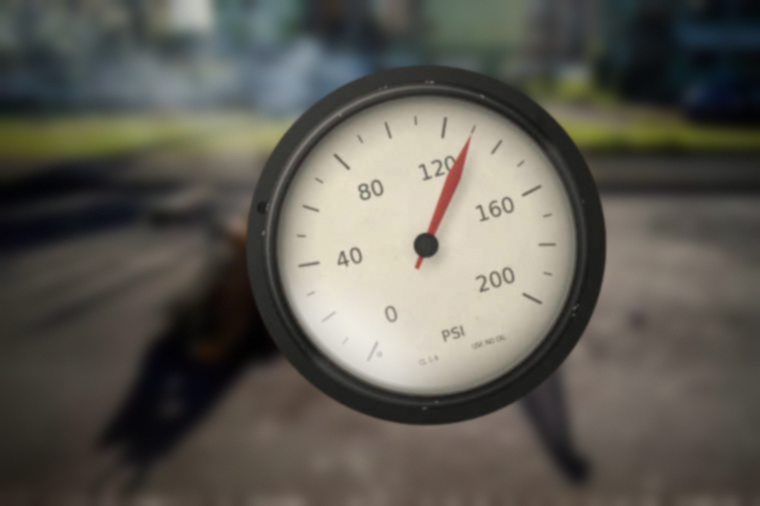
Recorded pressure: 130
